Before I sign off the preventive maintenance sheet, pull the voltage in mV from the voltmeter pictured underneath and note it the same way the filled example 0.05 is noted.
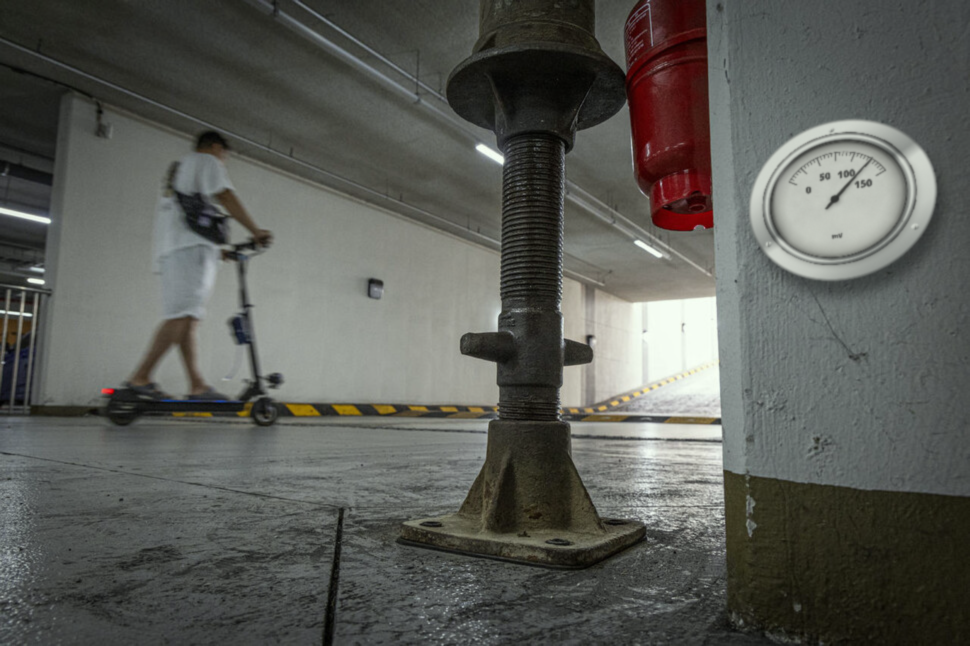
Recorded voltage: 125
